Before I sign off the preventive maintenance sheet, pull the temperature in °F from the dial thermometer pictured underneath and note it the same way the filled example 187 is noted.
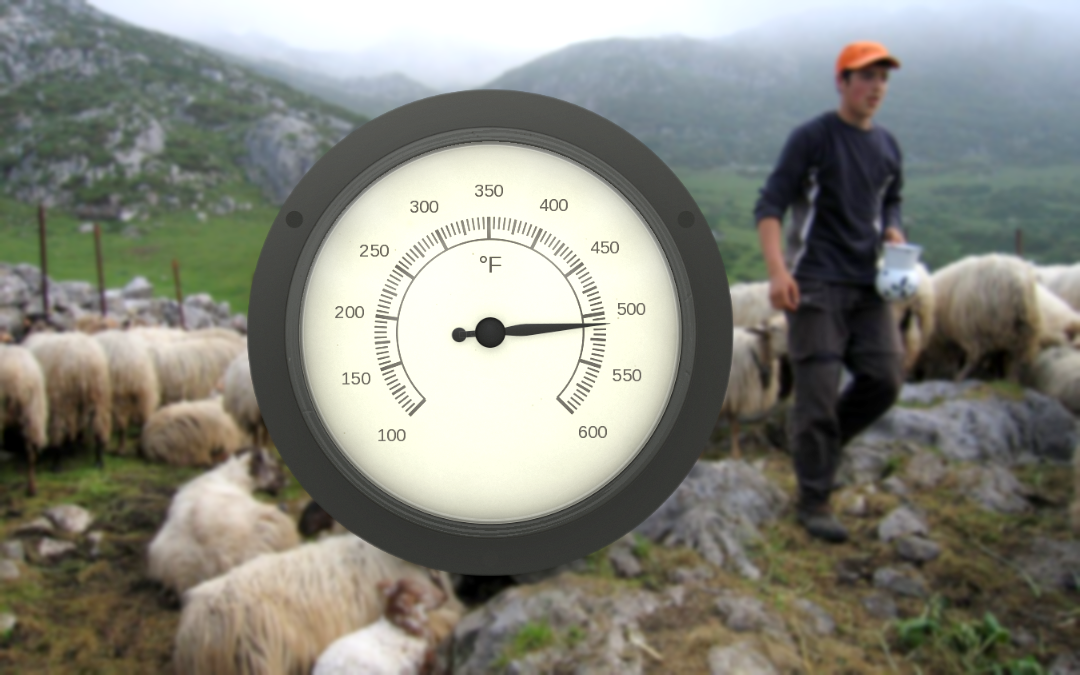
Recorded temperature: 510
